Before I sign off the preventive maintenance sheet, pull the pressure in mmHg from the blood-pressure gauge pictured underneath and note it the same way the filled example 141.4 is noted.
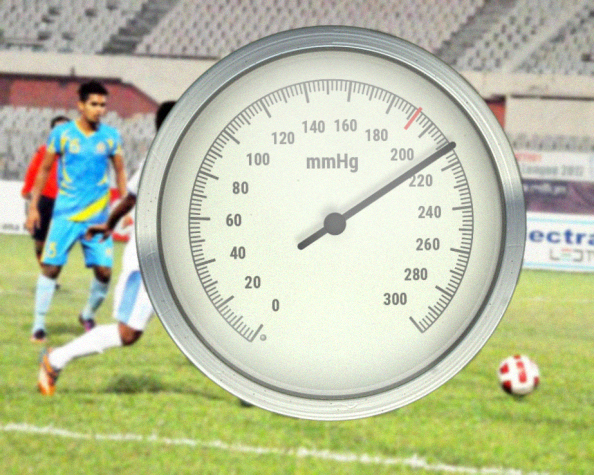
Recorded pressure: 212
